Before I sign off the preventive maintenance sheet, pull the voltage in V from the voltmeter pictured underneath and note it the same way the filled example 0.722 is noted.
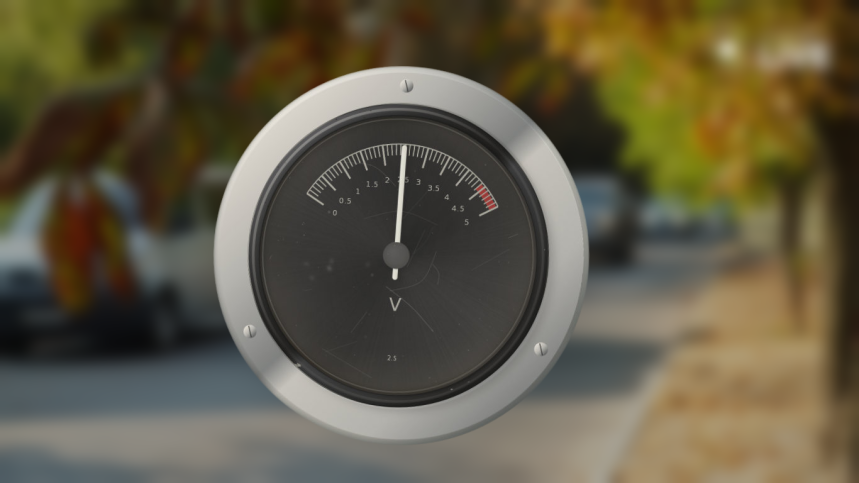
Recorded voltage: 2.5
